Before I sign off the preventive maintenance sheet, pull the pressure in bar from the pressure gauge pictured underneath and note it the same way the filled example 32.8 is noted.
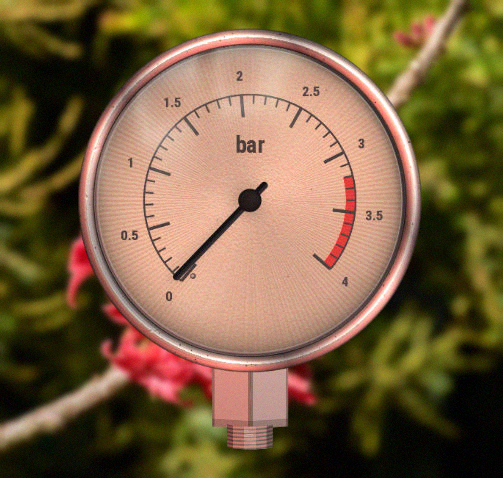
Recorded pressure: 0.05
